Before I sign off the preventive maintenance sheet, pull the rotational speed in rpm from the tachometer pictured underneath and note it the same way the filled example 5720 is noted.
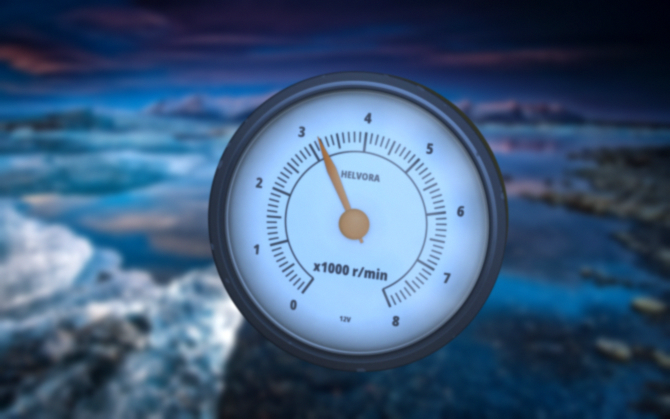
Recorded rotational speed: 3200
